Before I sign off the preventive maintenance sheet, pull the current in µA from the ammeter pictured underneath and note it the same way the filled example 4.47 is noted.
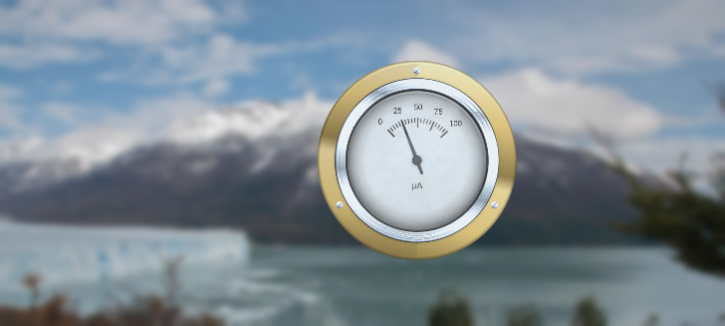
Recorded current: 25
